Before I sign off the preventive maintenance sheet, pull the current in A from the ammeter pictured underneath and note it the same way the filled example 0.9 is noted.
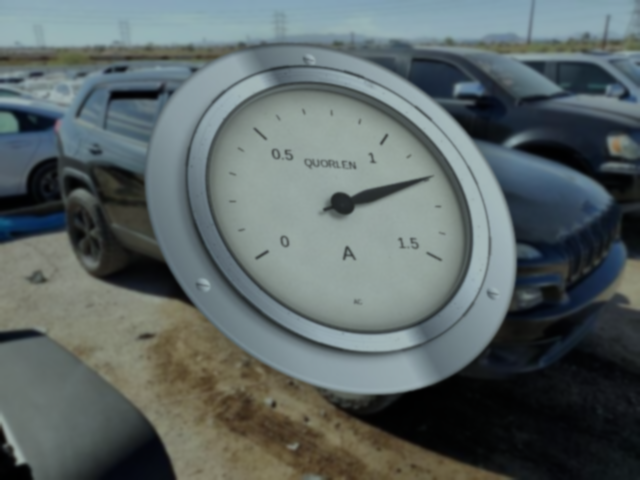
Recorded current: 1.2
